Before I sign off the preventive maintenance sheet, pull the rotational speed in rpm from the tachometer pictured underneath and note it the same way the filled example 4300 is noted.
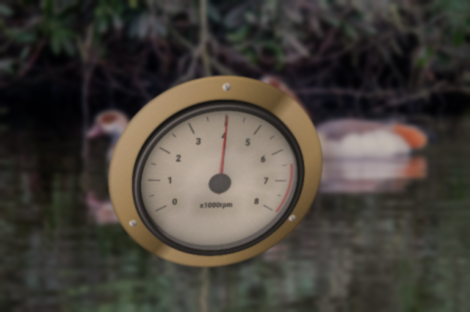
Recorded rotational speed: 4000
